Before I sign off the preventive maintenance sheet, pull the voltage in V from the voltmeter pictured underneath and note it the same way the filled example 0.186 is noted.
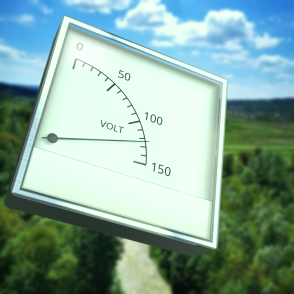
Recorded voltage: 125
